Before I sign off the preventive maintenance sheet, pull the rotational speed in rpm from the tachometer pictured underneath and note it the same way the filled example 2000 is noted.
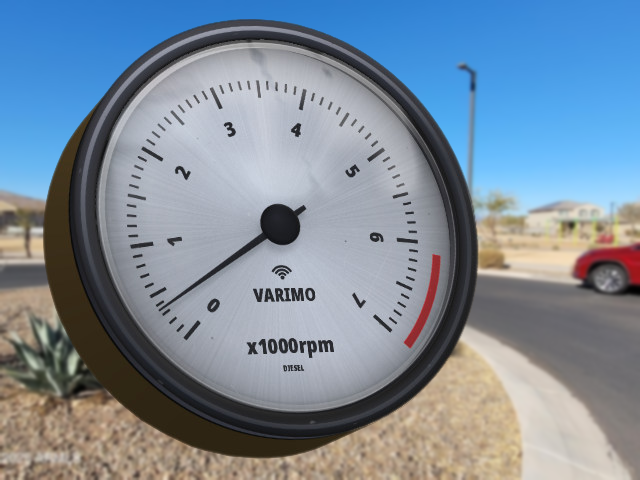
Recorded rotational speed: 350
